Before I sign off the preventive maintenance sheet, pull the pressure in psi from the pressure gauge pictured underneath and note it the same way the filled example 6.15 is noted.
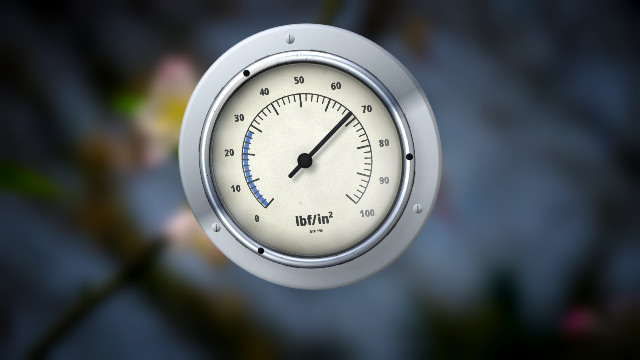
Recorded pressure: 68
